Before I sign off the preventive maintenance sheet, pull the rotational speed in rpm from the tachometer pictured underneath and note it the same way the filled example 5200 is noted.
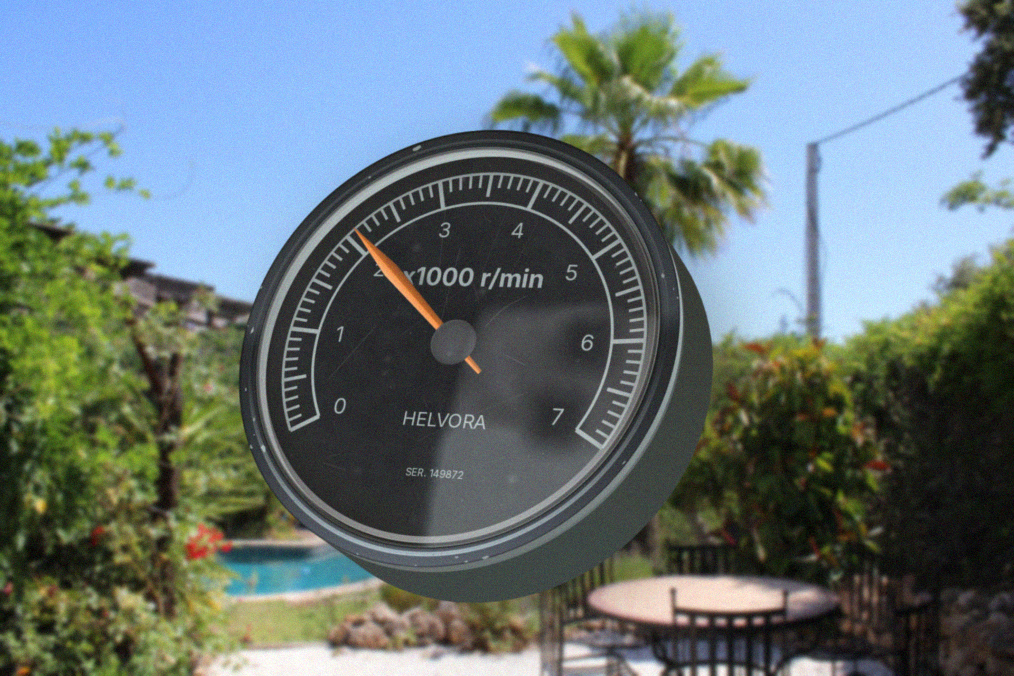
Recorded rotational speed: 2100
